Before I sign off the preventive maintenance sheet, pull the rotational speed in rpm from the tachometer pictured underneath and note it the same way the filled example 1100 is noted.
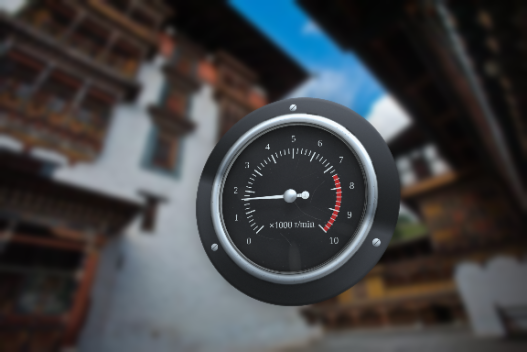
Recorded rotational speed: 1600
